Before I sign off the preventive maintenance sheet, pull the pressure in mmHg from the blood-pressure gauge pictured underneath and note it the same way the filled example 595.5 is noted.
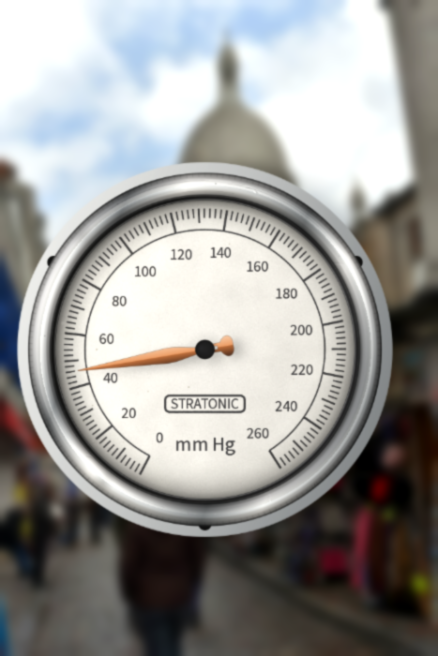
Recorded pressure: 46
